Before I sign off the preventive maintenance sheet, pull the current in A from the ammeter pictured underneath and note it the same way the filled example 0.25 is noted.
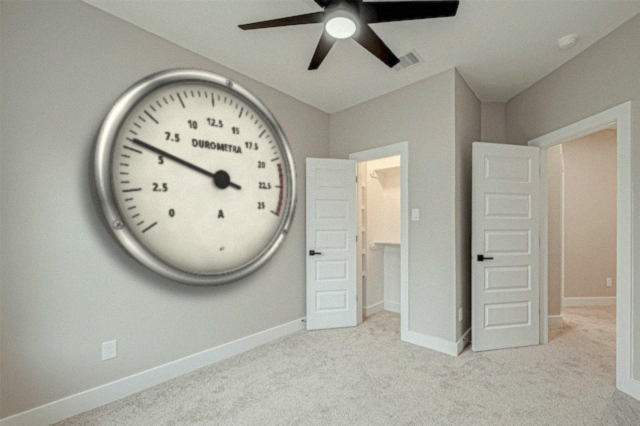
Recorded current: 5.5
